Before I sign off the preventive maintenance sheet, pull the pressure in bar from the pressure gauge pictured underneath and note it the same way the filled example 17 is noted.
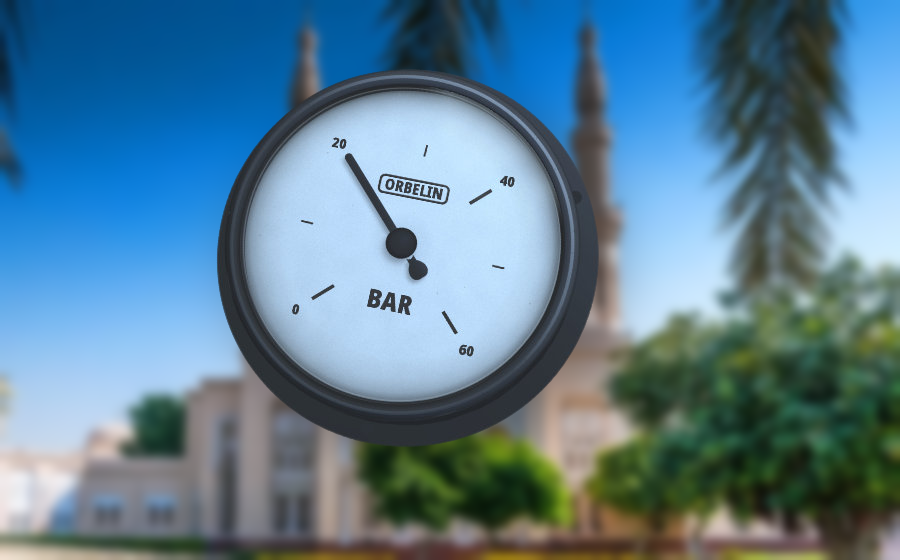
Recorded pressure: 20
